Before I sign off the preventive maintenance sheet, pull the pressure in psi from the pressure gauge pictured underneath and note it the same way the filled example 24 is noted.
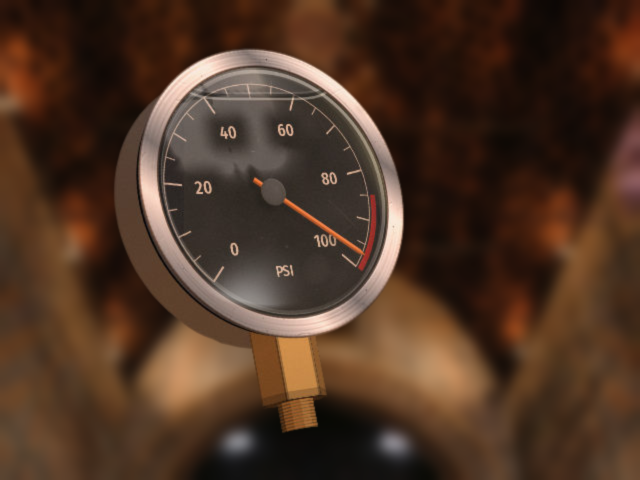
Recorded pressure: 97.5
